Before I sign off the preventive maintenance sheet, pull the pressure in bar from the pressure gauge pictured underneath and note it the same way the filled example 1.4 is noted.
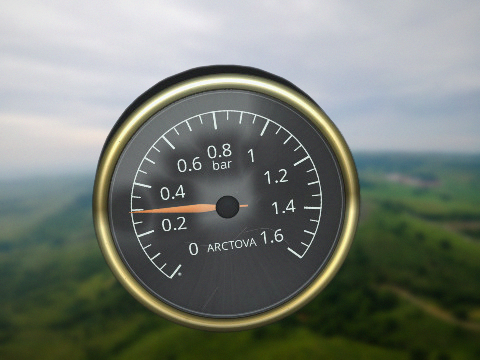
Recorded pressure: 0.3
